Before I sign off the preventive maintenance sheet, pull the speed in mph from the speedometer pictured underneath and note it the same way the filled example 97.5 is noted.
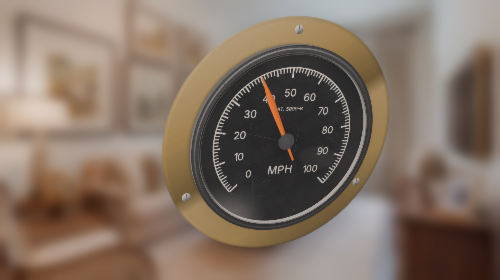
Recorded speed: 40
